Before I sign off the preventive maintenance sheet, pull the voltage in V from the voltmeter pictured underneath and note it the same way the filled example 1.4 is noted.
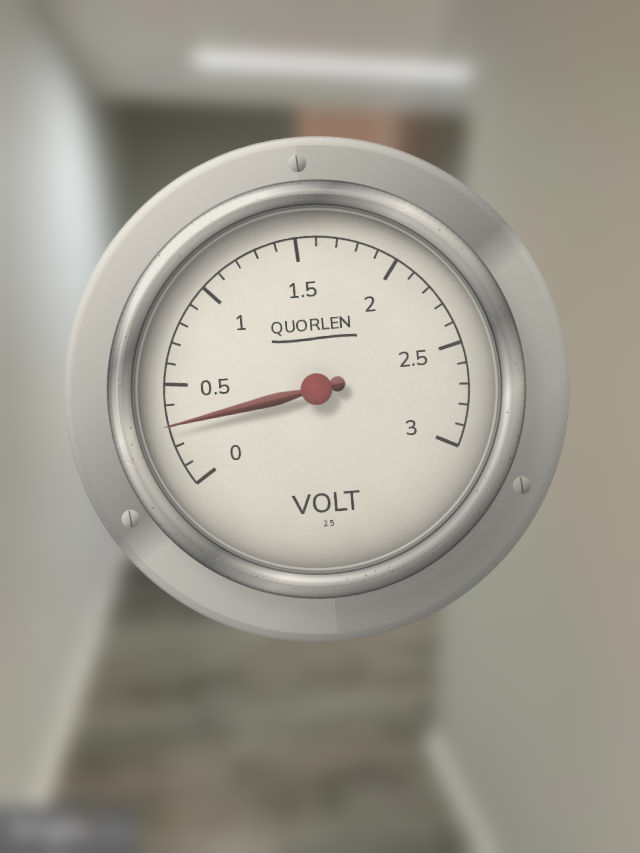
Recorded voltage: 0.3
